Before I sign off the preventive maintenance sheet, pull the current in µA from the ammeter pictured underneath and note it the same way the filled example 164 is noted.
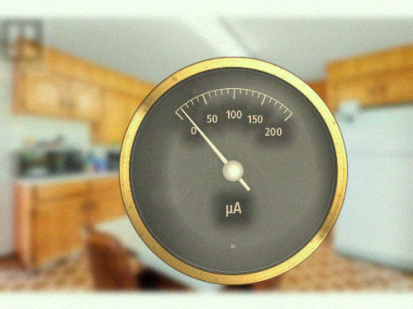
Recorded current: 10
